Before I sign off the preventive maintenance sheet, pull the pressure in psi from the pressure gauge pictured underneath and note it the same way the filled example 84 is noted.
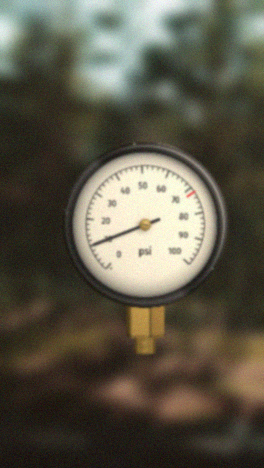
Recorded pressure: 10
